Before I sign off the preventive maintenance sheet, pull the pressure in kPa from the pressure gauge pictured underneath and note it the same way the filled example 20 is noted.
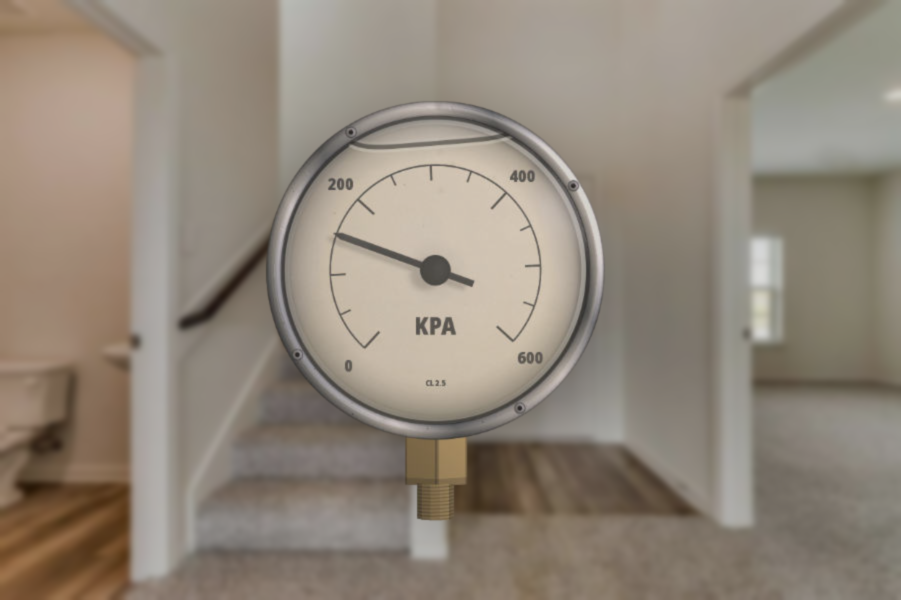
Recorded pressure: 150
